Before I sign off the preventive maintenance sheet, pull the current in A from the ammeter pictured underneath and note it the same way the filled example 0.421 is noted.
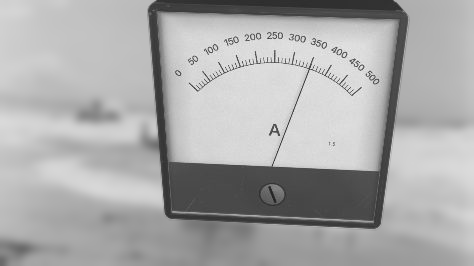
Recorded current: 350
